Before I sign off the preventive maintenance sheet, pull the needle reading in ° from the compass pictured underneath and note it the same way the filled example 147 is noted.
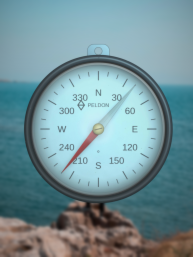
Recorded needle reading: 220
